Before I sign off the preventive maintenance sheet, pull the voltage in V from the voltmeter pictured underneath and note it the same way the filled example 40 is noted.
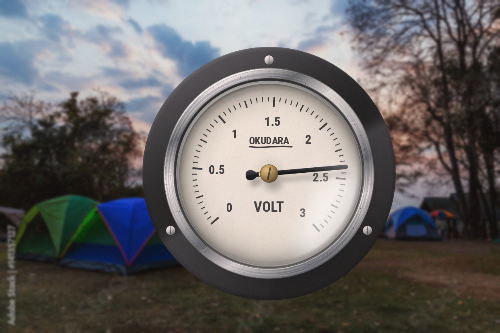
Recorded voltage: 2.4
